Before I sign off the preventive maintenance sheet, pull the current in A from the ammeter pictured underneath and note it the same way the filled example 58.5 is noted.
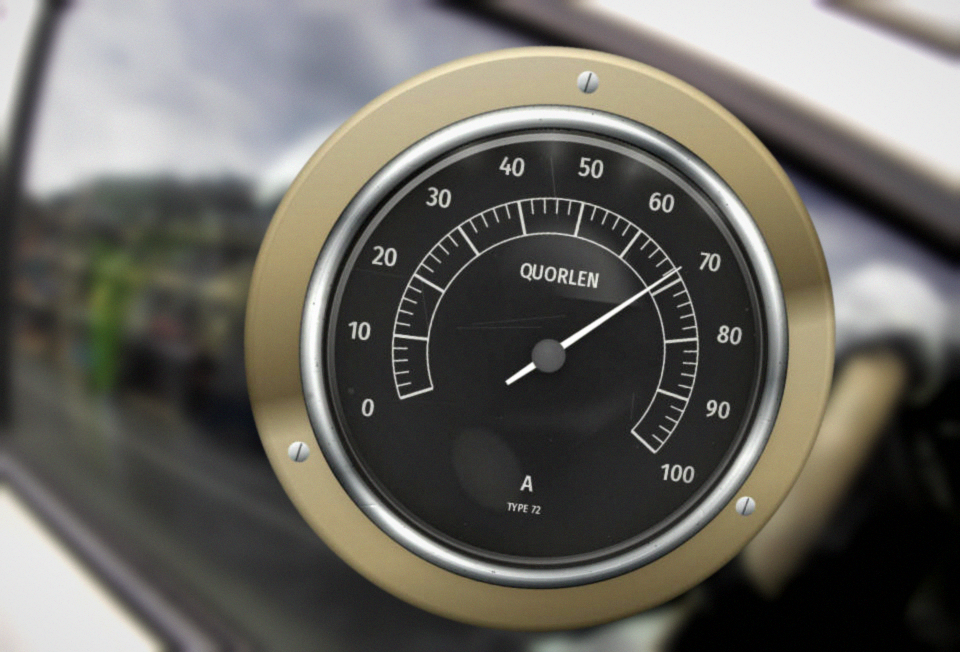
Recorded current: 68
